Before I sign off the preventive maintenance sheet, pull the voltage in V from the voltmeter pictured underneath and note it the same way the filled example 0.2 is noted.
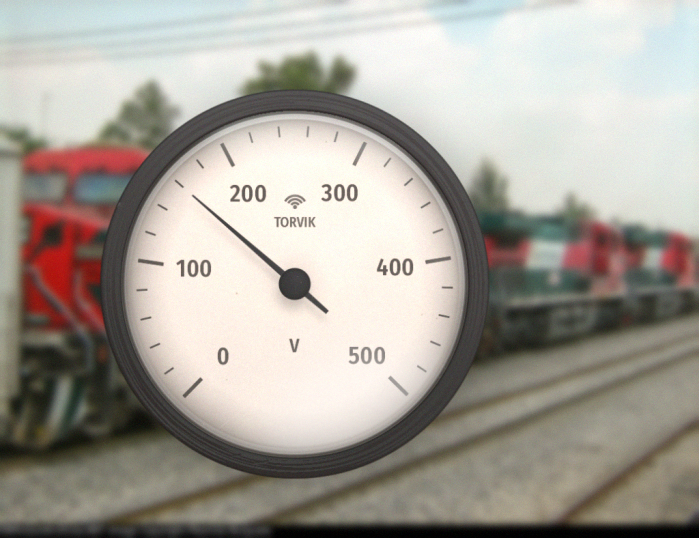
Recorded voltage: 160
